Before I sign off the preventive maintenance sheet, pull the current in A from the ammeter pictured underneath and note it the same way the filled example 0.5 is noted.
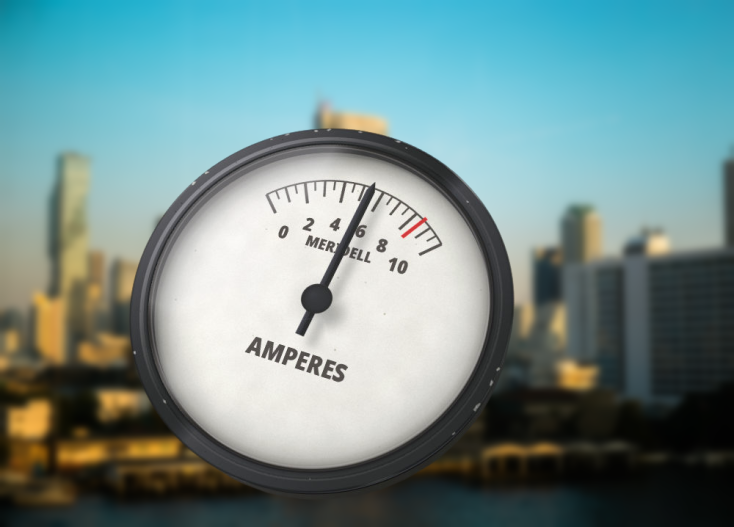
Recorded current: 5.5
